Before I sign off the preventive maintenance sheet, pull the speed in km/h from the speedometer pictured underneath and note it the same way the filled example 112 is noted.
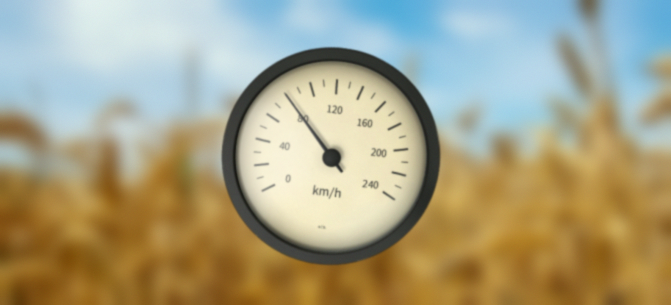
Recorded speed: 80
